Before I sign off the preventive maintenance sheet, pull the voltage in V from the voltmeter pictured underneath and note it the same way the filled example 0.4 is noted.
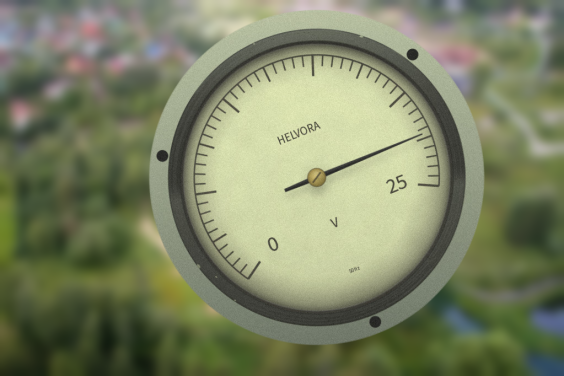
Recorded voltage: 22.25
